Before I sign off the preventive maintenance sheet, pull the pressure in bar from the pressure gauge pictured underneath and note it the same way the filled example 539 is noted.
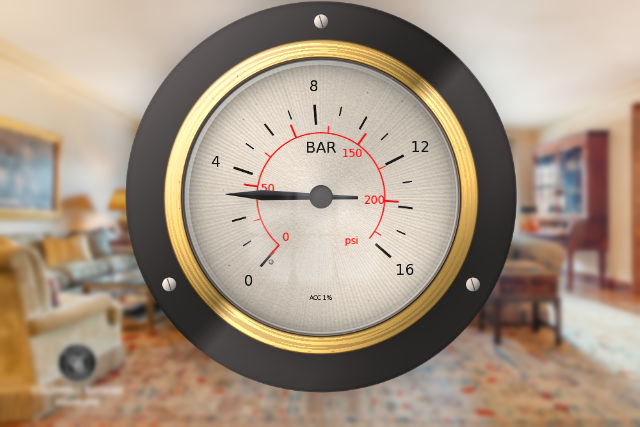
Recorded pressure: 3
